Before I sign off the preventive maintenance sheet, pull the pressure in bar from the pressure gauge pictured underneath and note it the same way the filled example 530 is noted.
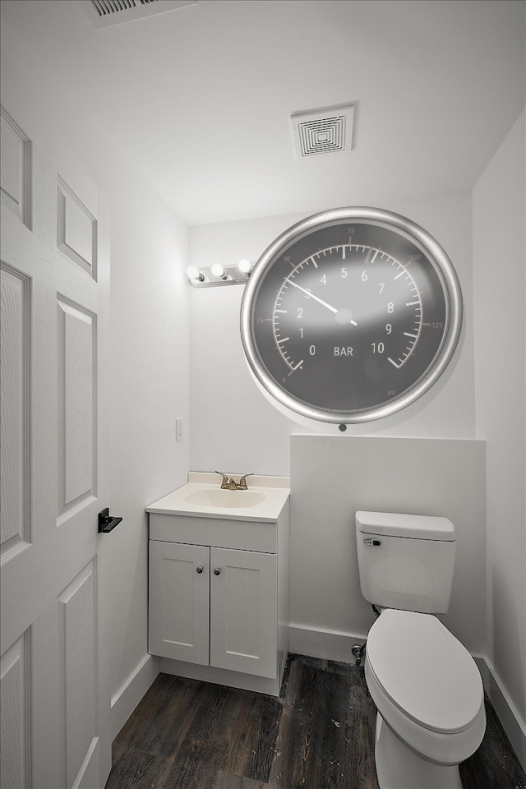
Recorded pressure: 3
